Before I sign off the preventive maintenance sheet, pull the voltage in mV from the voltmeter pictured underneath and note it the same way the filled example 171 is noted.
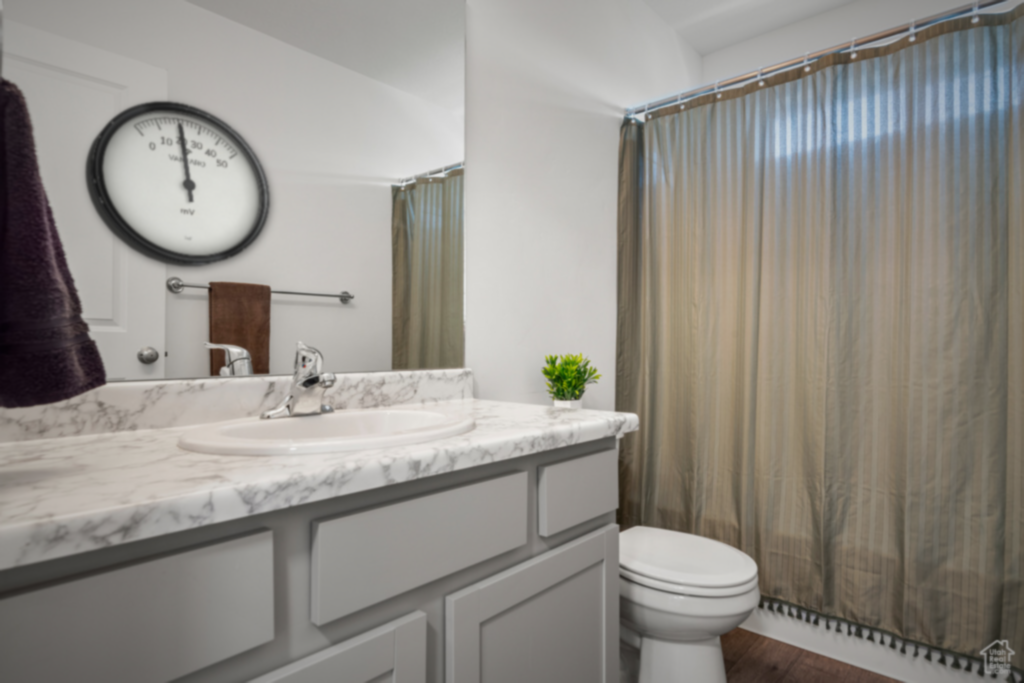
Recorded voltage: 20
